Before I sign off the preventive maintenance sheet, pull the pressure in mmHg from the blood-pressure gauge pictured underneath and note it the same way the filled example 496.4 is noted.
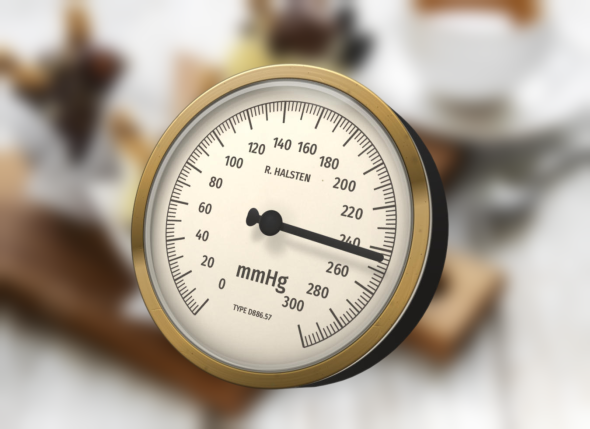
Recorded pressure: 244
